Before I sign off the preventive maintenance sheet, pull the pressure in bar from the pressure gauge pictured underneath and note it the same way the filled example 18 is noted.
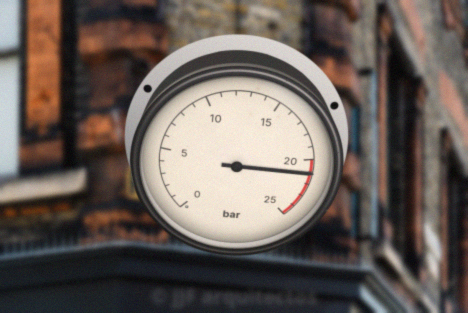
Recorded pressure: 21
